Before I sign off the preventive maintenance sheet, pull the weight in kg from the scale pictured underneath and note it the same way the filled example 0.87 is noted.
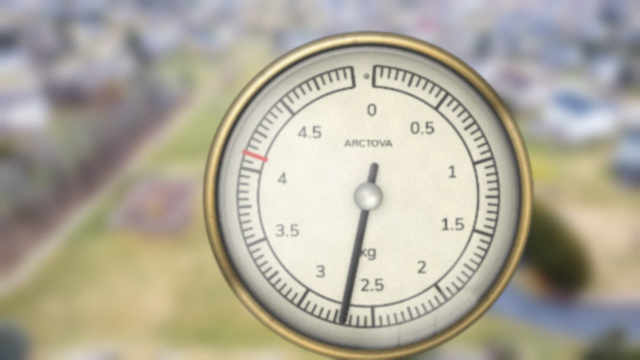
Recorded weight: 2.7
